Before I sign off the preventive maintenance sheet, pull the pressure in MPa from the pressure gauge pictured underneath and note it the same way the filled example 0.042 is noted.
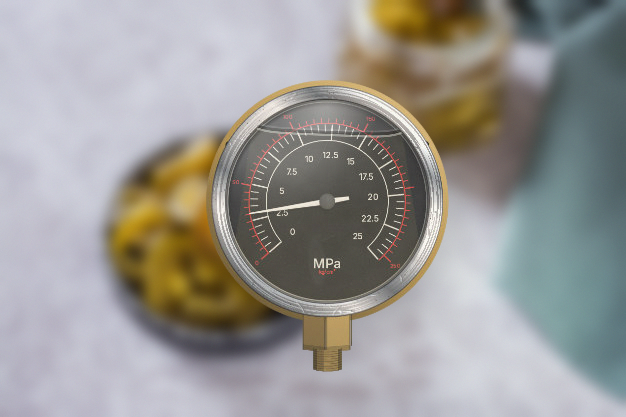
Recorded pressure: 3
